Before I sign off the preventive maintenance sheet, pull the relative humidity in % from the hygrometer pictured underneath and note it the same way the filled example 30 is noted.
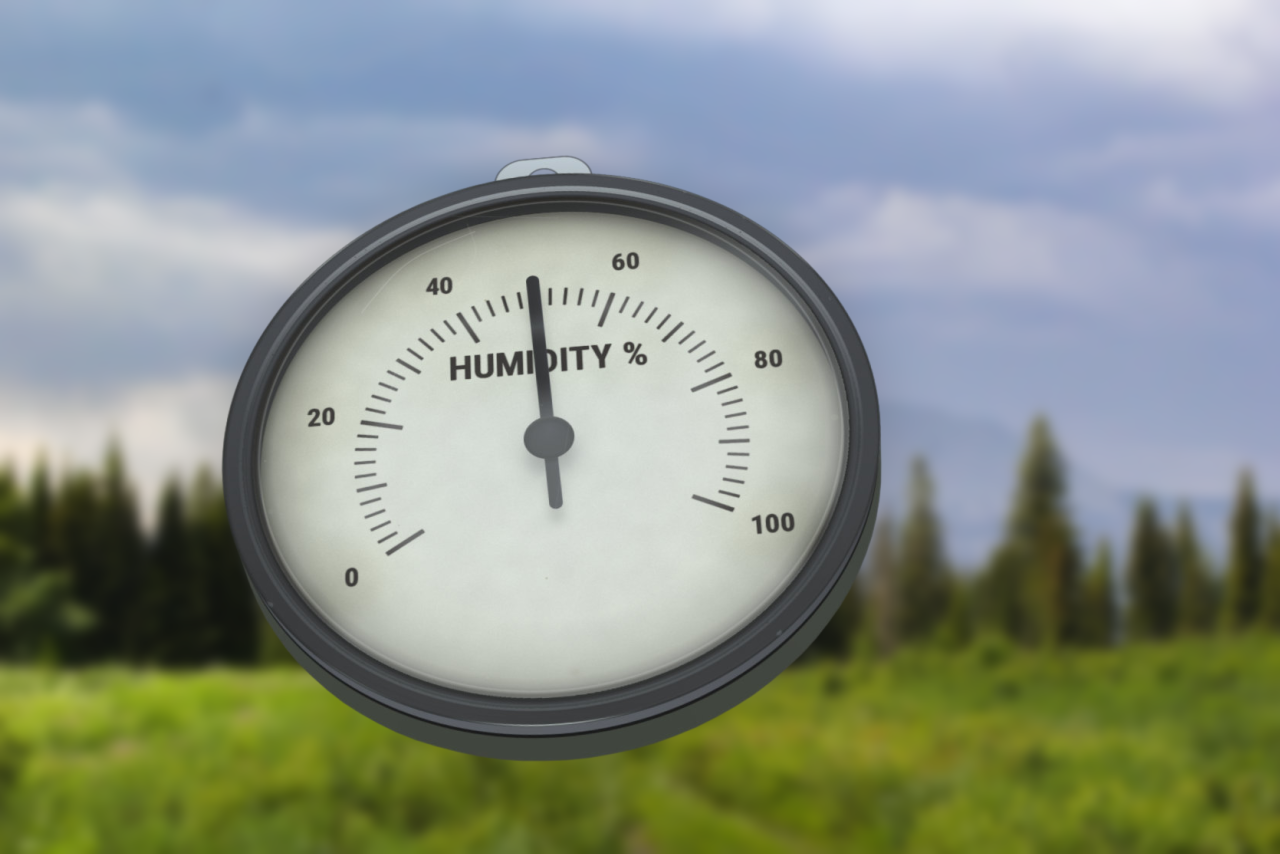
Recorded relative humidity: 50
